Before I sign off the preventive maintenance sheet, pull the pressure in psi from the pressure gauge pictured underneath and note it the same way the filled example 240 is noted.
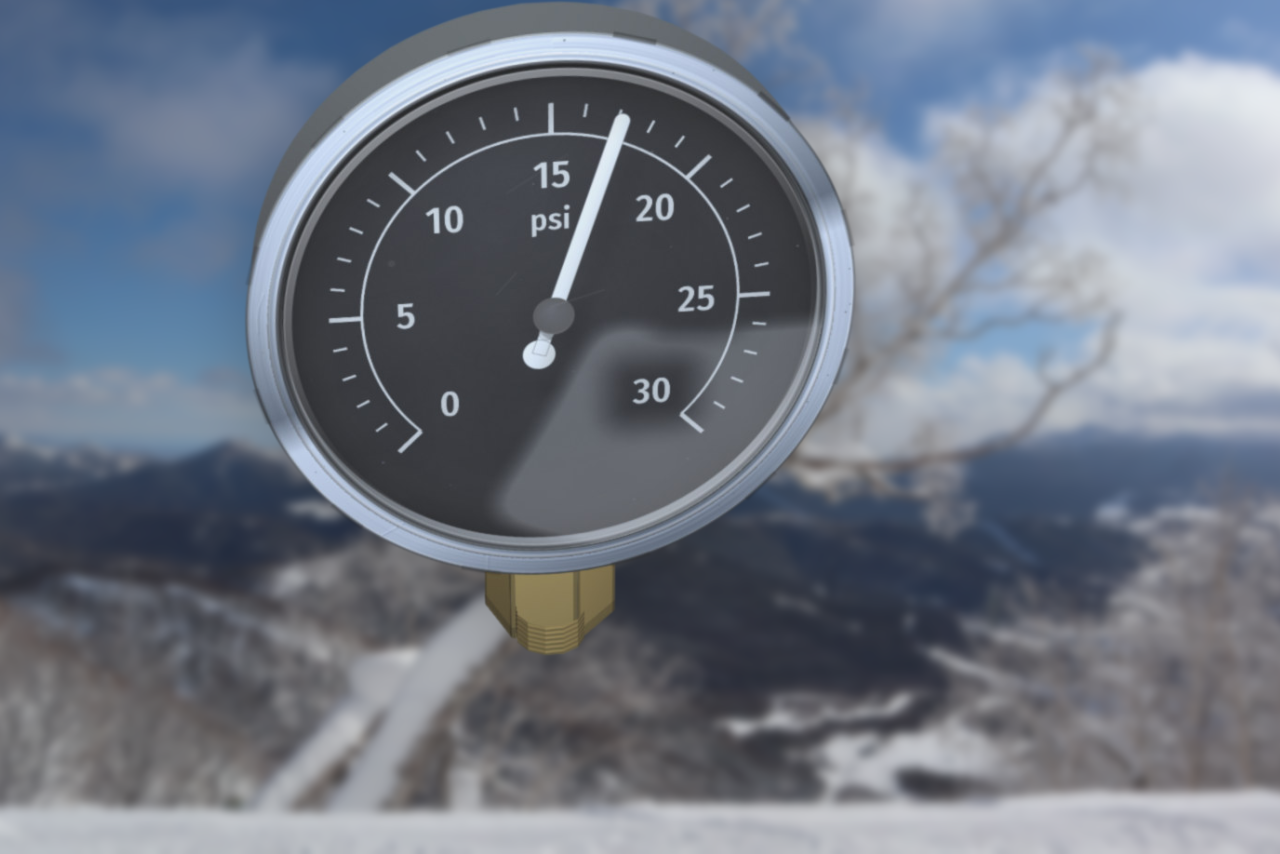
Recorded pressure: 17
